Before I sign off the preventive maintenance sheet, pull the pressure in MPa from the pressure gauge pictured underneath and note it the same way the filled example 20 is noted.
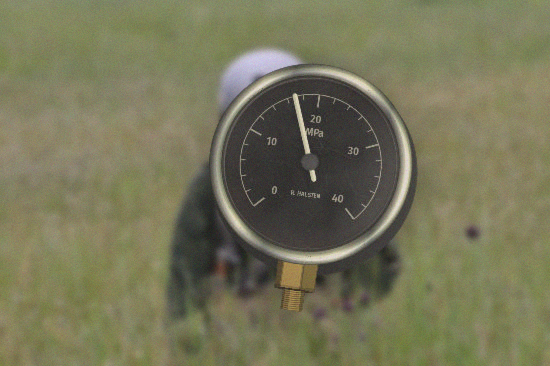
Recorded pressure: 17
